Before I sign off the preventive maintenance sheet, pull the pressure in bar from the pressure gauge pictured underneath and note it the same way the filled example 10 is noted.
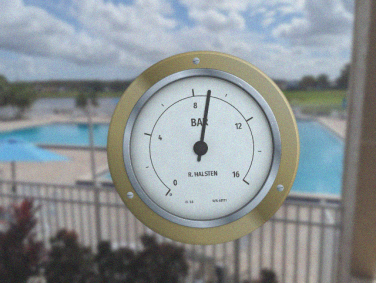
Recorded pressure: 9
